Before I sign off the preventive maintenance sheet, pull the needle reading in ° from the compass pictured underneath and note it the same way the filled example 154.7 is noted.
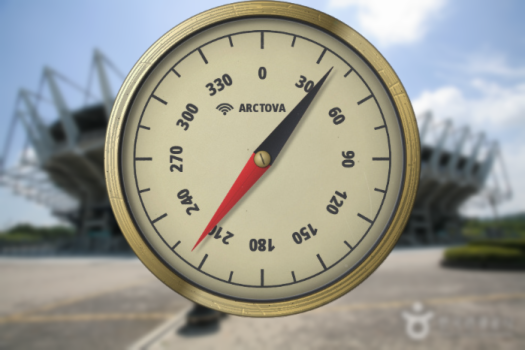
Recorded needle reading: 217.5
